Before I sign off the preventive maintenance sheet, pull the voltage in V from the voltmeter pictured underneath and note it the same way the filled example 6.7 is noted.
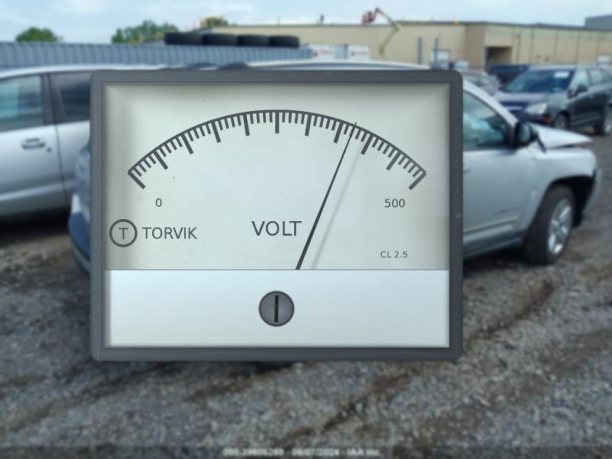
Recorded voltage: 370
